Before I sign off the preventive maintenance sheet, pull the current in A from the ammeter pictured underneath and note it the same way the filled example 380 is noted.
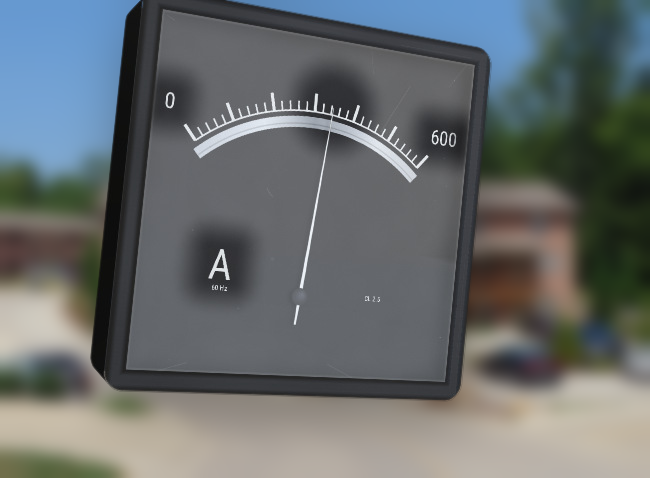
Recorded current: 340
